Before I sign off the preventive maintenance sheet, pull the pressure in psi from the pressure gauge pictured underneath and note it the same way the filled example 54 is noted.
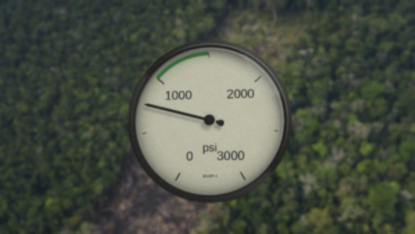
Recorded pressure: 750
